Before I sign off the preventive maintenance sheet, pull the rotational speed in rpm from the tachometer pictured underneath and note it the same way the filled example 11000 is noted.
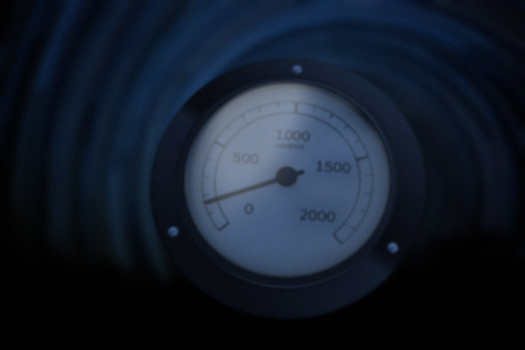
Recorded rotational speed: 150
